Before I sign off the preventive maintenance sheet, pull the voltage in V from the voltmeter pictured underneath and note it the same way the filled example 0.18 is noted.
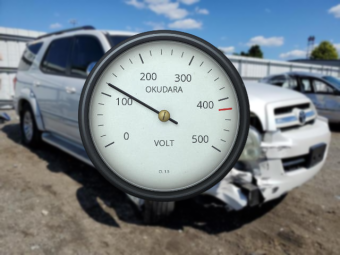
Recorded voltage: 120
